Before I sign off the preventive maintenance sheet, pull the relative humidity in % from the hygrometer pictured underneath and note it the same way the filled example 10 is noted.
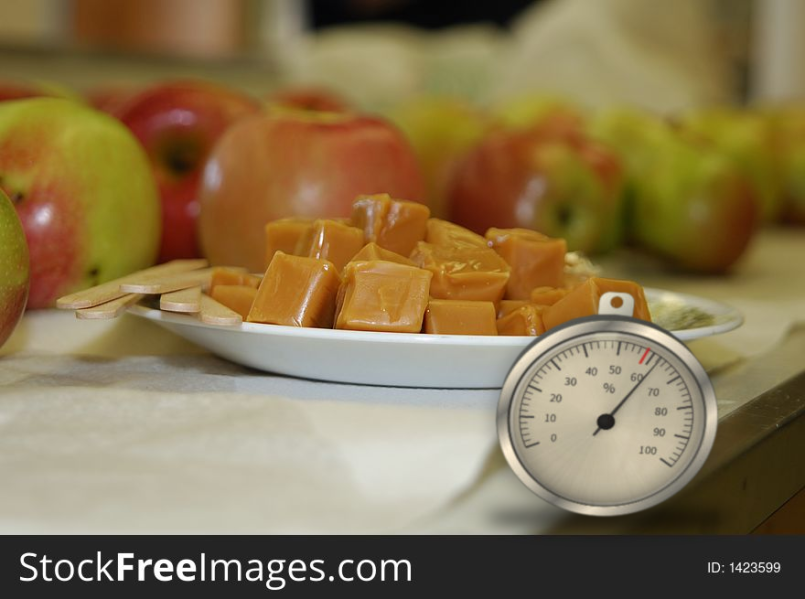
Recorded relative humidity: 62
